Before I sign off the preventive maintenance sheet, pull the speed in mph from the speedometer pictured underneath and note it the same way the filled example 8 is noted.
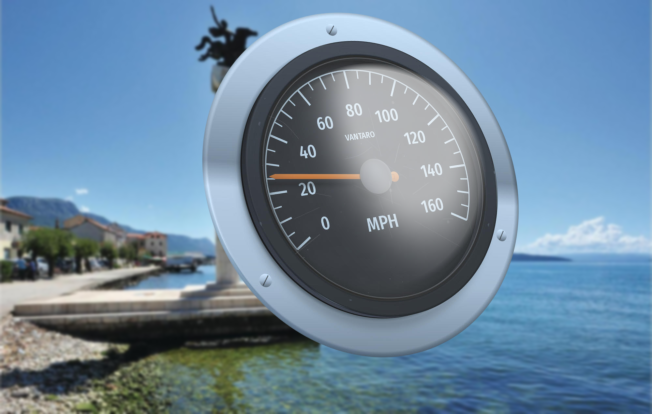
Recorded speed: 25
